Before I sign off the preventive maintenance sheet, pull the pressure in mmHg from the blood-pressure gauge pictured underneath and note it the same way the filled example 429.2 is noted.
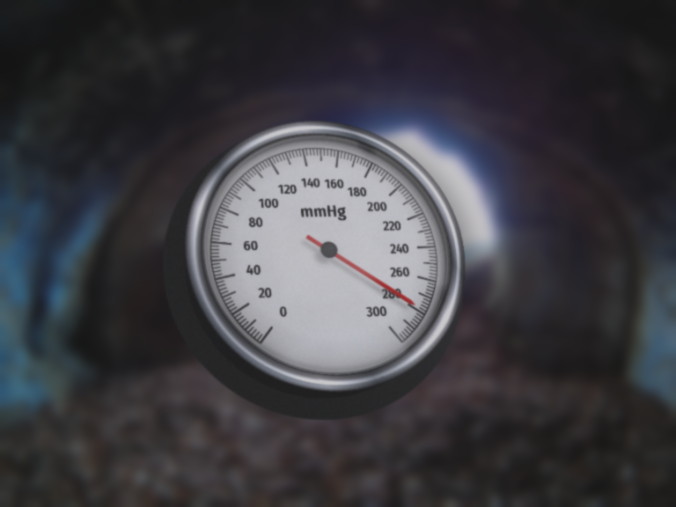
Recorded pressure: 280
